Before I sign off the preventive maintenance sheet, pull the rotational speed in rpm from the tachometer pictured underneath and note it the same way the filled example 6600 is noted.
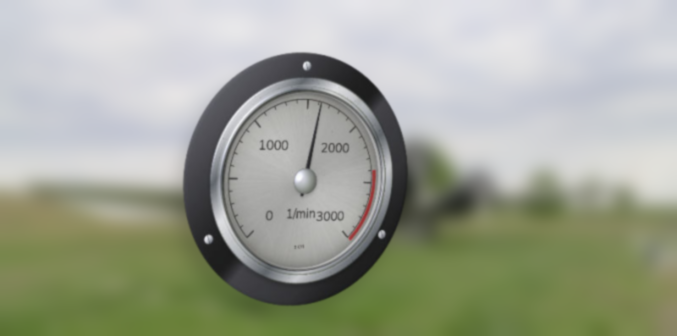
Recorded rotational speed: 1600
